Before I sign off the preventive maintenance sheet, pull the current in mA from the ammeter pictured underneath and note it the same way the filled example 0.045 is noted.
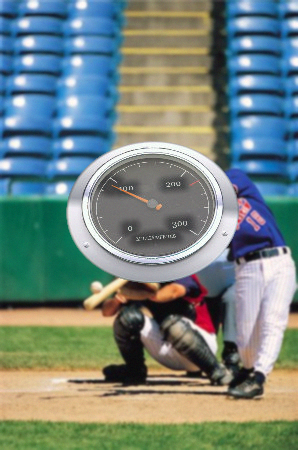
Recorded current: 90
